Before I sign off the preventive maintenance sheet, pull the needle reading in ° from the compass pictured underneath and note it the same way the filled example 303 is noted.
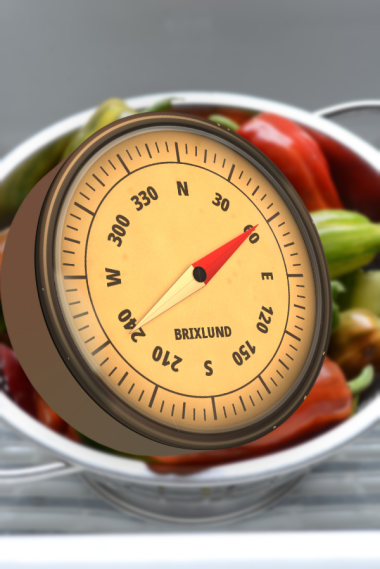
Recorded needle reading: 57.5
